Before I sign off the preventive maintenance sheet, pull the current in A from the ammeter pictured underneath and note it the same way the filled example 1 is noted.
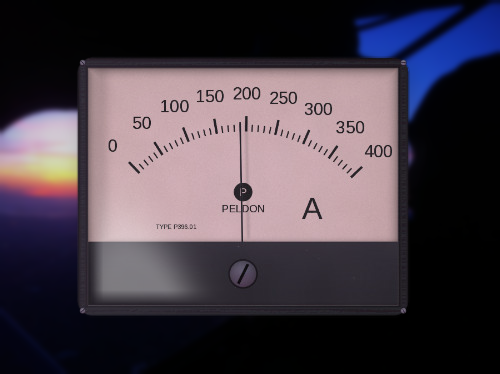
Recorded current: 190
